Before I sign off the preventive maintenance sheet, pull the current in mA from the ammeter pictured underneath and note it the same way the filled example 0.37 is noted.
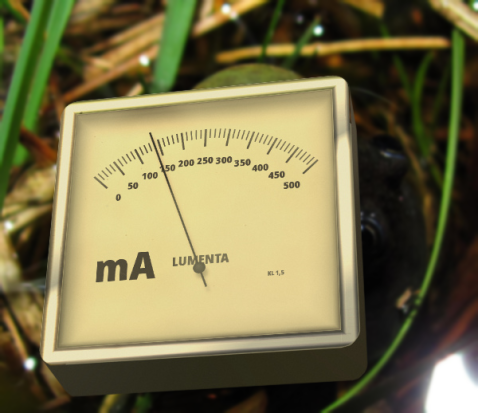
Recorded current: 140
